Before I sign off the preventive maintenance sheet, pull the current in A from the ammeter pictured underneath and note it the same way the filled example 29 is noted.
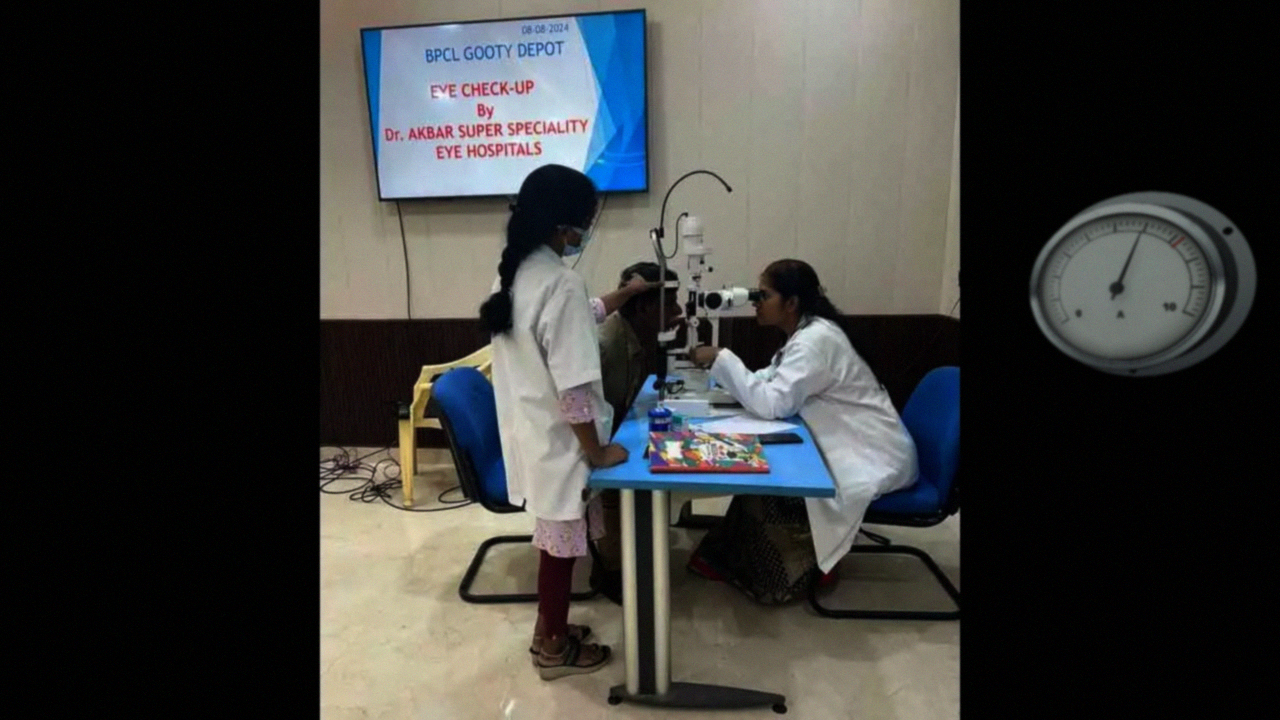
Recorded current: 6
